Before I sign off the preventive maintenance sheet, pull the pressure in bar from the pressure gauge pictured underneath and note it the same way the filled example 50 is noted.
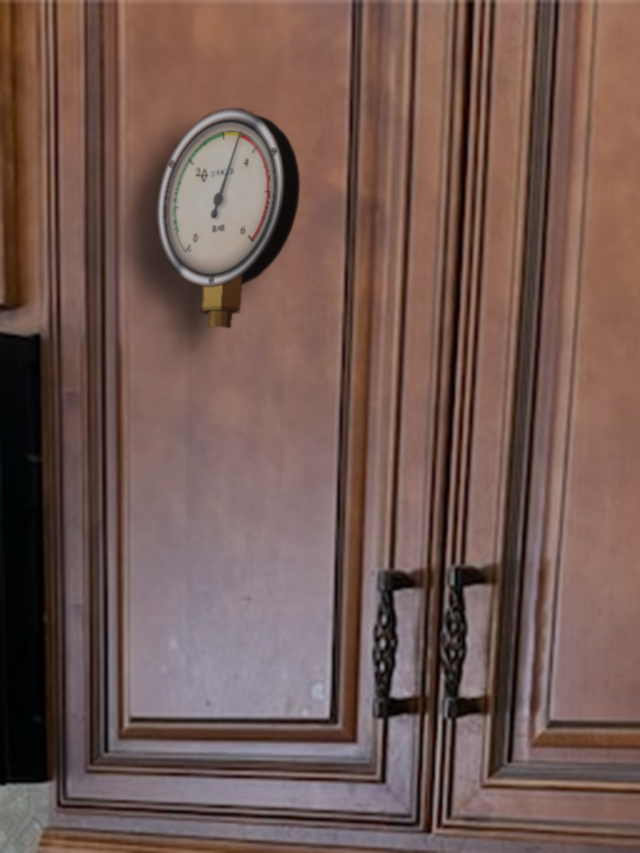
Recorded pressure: 3.5
